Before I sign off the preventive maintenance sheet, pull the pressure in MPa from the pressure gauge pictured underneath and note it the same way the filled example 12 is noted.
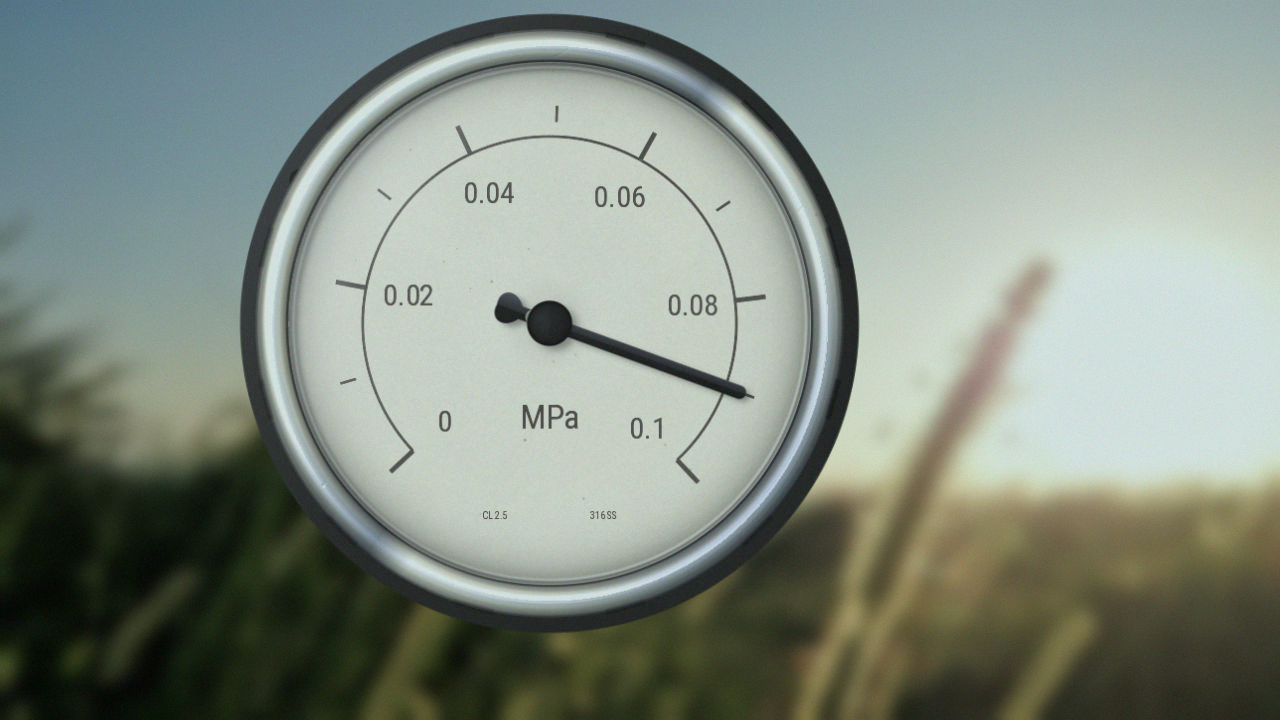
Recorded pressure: 0.09
